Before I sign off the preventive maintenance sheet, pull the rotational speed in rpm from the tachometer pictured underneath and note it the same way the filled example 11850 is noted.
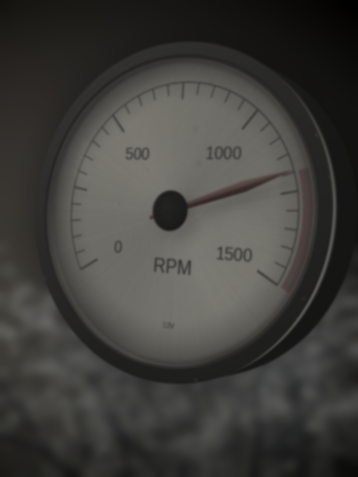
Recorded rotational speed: 1200
